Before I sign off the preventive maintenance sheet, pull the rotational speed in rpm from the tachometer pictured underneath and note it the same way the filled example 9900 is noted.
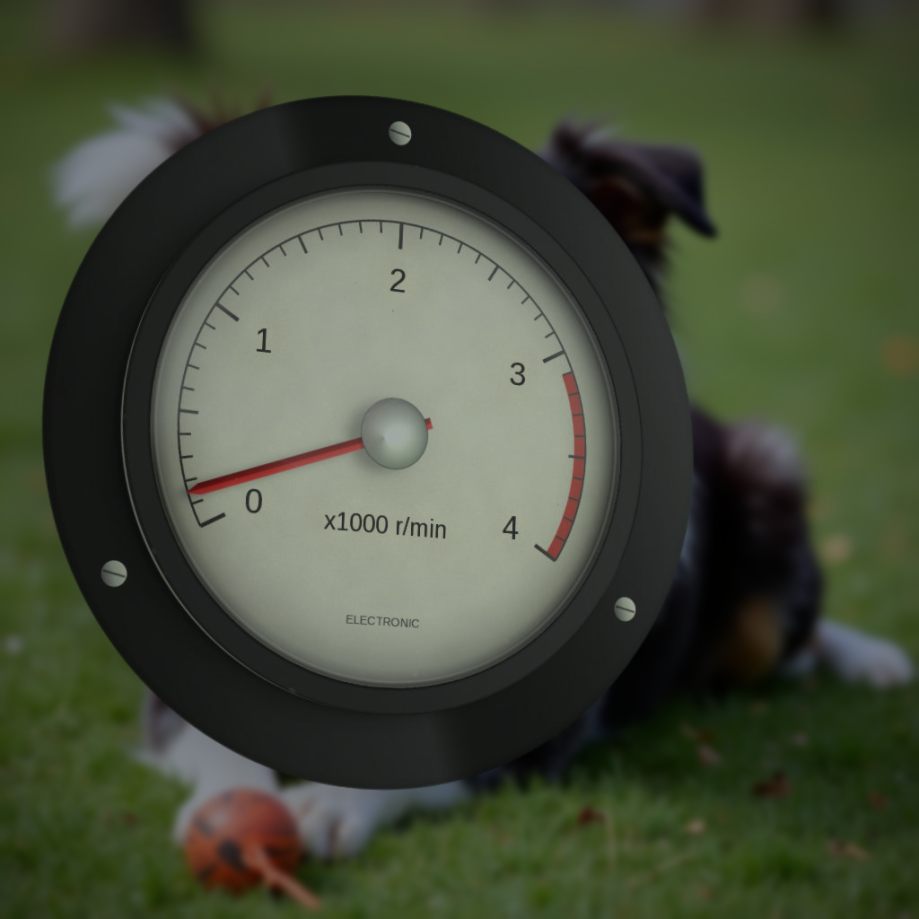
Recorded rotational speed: 150
